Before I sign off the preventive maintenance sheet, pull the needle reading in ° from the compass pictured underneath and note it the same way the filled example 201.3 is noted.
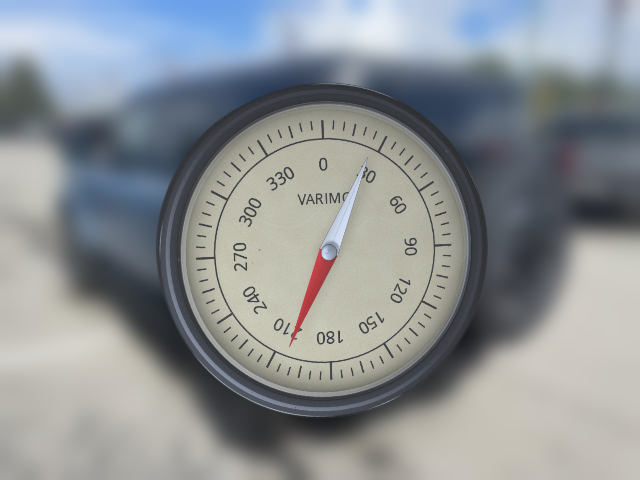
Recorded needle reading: 205
